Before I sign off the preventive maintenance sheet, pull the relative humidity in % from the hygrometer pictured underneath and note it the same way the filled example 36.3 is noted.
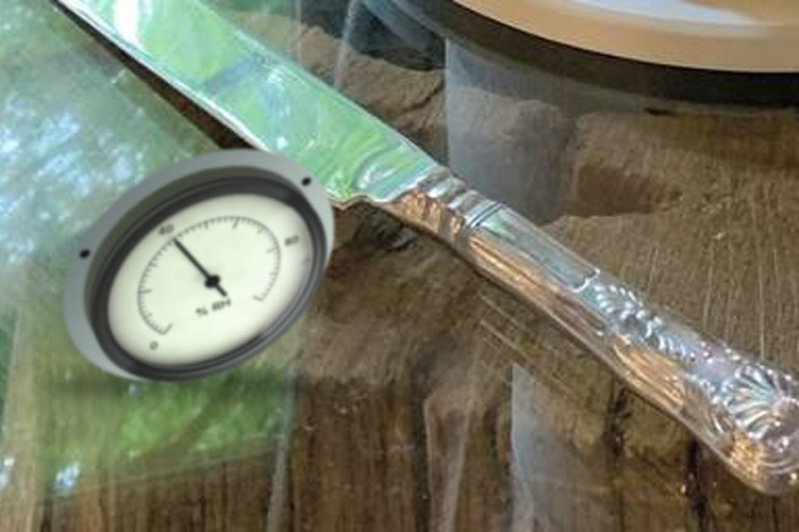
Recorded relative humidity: 40
